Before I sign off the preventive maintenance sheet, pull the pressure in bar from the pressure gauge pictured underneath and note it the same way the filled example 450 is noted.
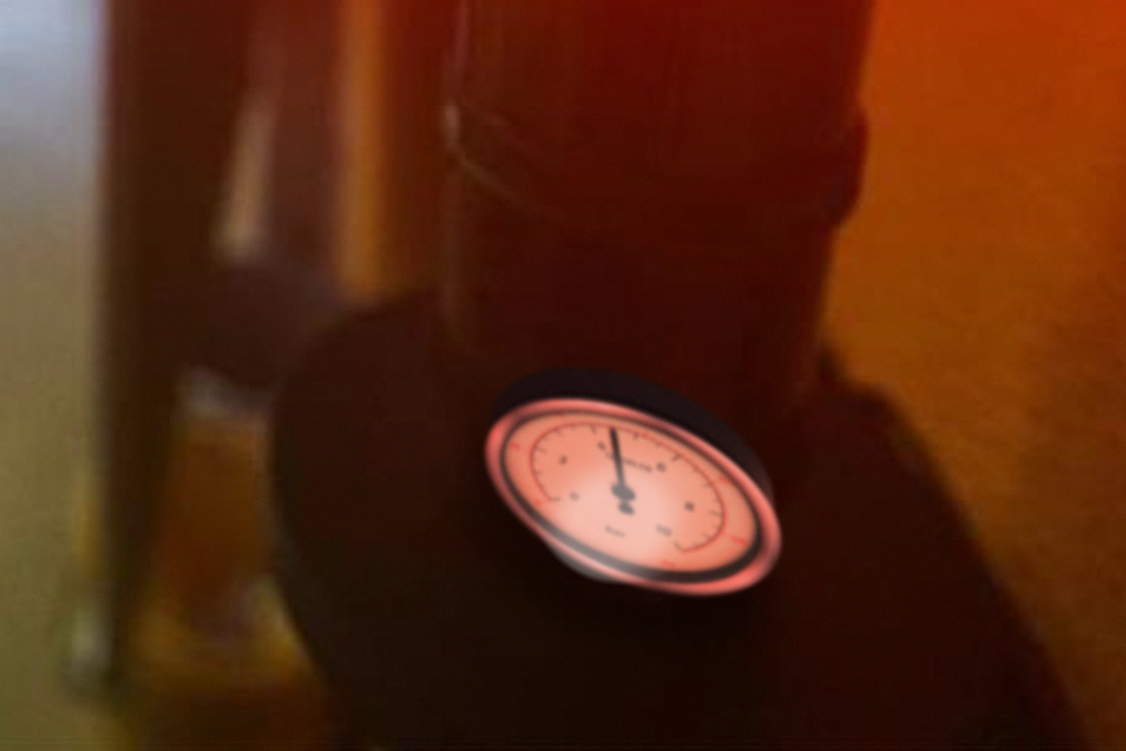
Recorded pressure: 4.5
